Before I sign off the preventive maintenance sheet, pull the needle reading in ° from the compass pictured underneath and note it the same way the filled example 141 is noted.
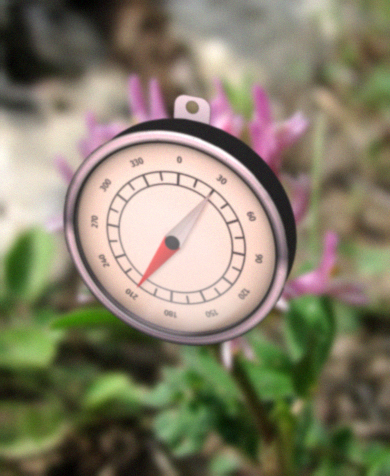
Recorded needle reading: 210
